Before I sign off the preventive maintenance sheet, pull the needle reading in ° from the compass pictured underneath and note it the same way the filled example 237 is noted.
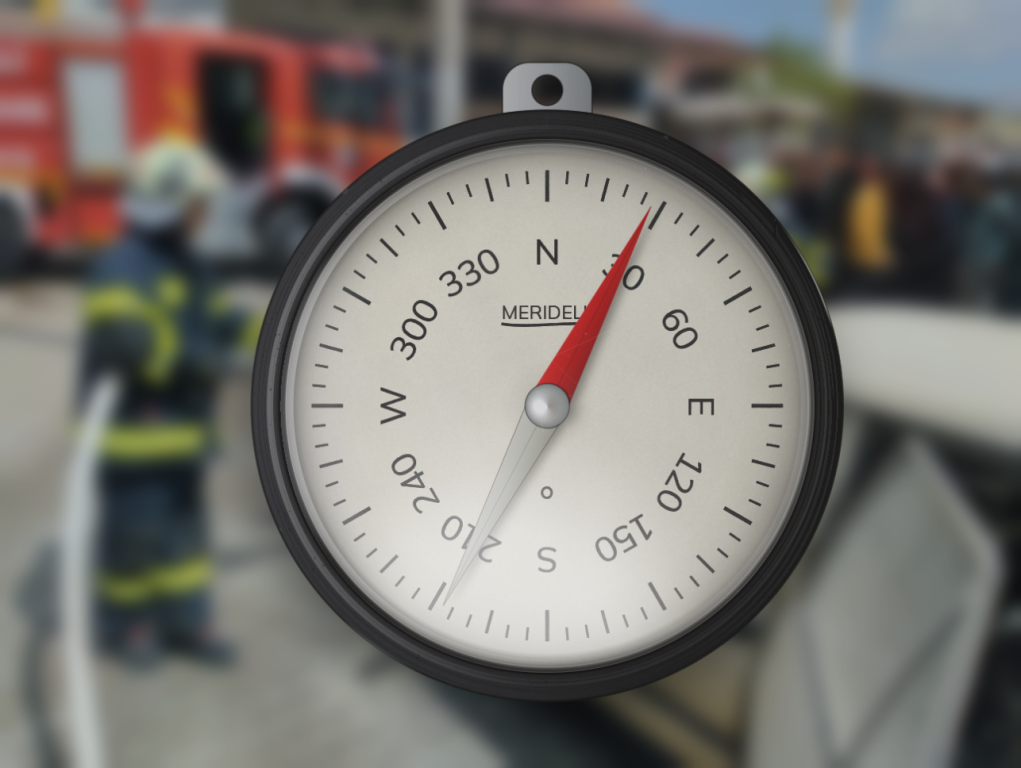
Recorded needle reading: 27.5
